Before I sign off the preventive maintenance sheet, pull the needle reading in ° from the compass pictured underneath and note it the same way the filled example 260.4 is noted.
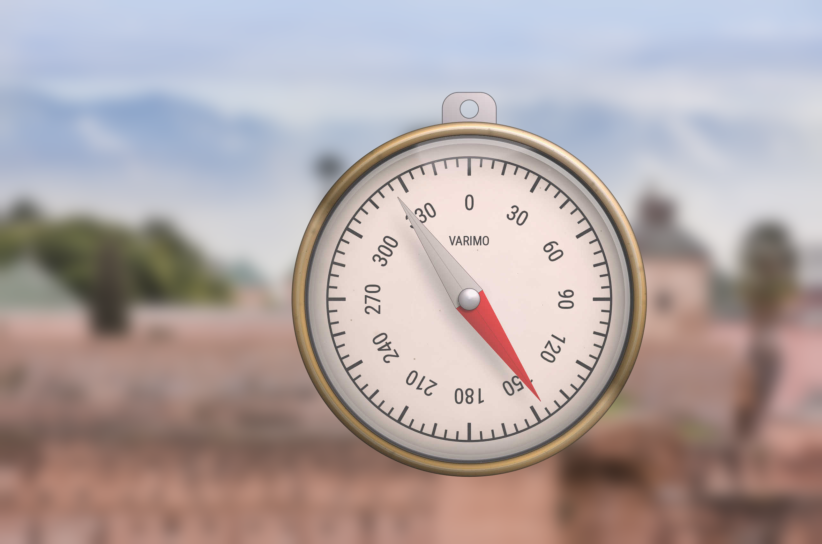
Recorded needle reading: 145
